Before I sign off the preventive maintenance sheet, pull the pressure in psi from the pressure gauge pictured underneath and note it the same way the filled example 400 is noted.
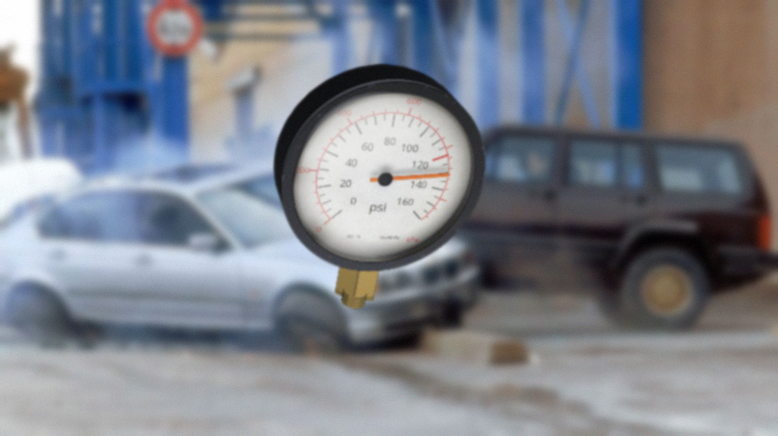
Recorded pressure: 130
